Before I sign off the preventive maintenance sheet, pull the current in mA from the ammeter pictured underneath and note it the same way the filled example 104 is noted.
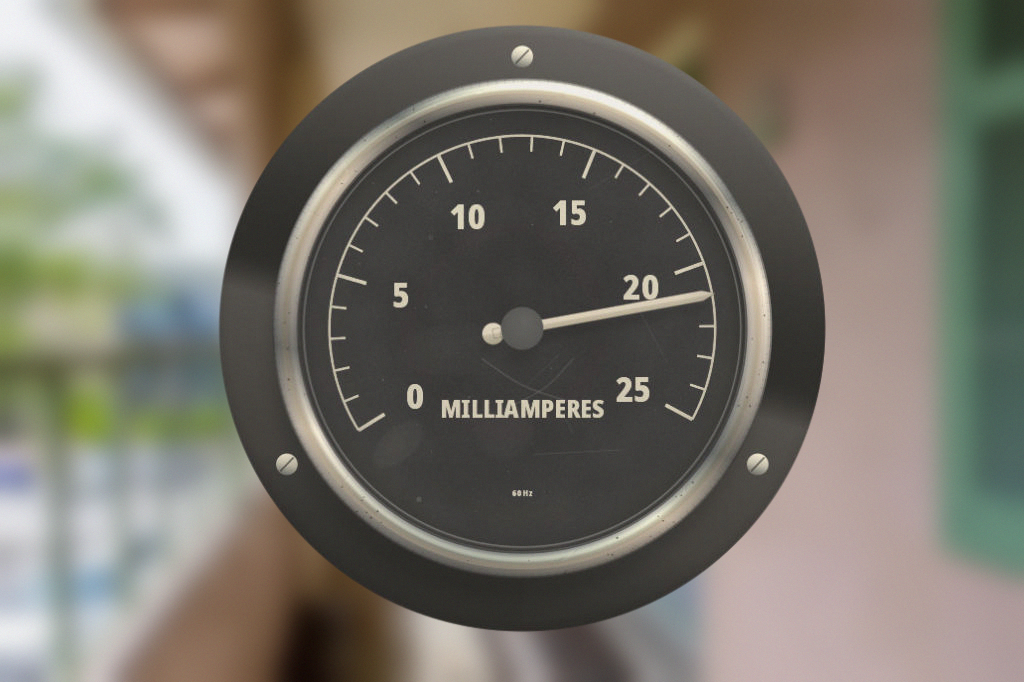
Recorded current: 21
